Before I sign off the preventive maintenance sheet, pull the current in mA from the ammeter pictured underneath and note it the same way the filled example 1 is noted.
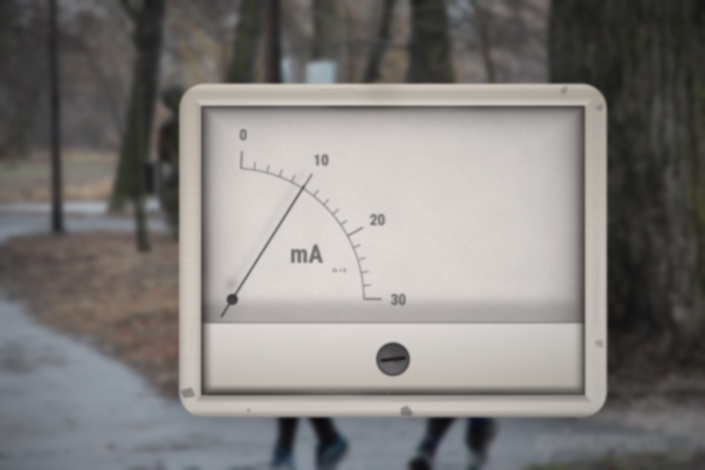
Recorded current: 10
